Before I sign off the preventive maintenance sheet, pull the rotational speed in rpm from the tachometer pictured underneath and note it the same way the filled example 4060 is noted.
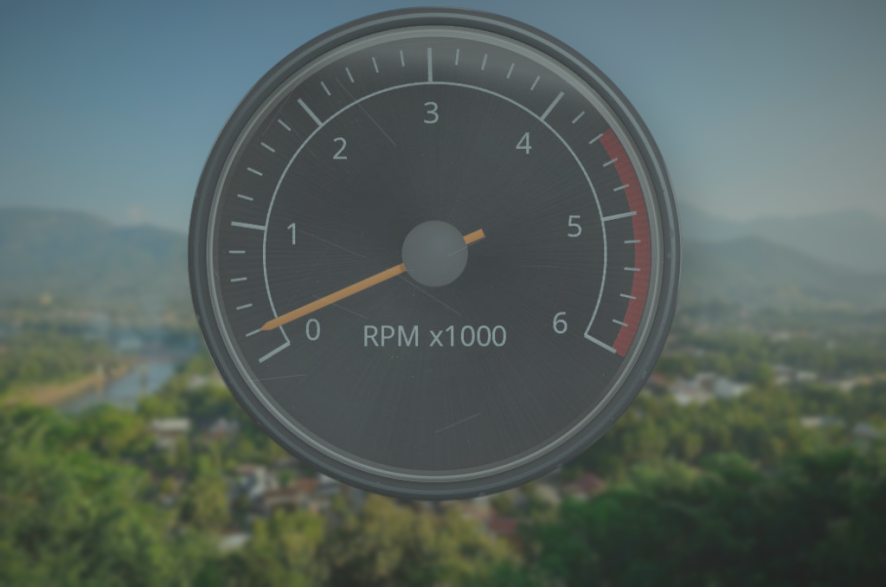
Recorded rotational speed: 200
